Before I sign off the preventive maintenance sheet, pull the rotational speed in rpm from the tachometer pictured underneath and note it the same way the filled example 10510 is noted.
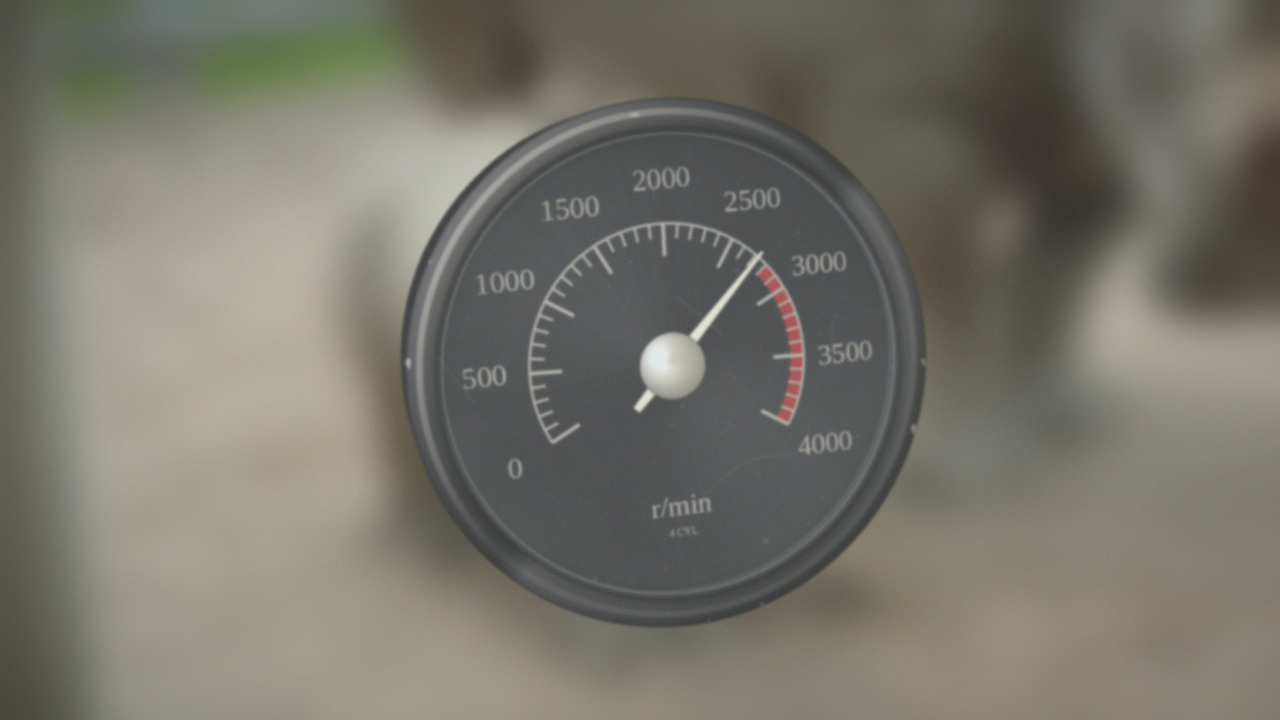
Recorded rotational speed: 2700
